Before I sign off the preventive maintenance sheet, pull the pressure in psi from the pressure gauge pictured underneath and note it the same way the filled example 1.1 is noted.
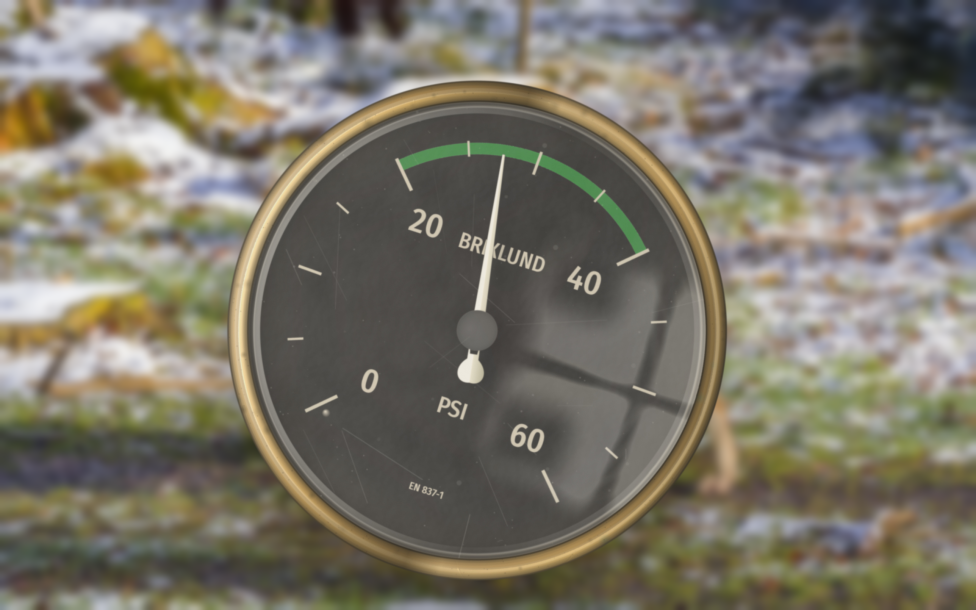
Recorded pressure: 27.5
